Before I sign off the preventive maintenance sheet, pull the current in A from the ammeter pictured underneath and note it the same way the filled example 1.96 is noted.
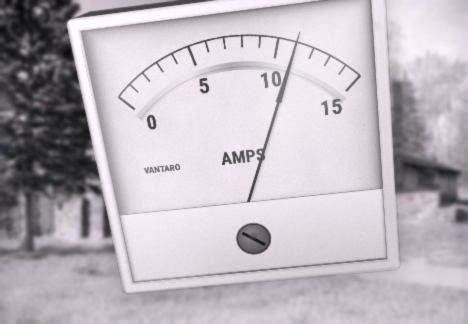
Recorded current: 11
